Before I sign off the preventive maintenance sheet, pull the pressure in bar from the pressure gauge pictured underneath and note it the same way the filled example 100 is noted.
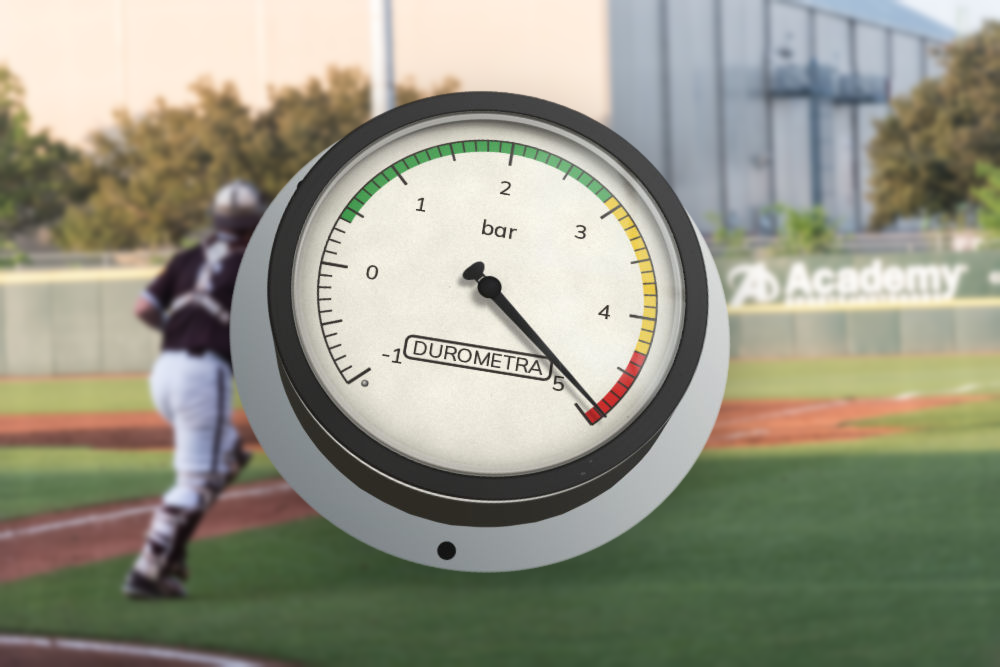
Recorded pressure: 4.9
